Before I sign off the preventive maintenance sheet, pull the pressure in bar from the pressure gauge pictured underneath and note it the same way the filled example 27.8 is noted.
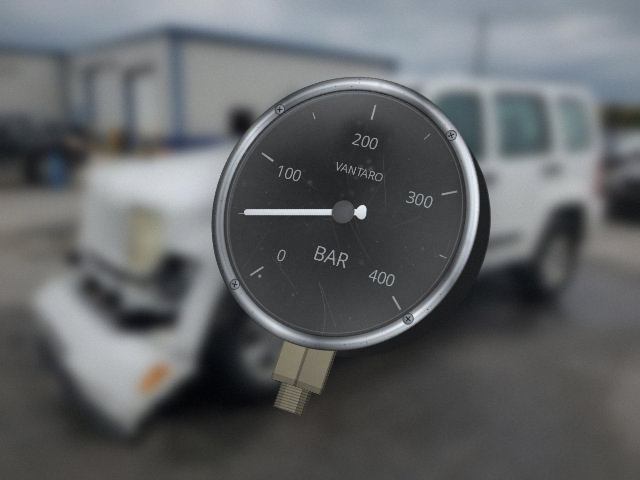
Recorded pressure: 50
